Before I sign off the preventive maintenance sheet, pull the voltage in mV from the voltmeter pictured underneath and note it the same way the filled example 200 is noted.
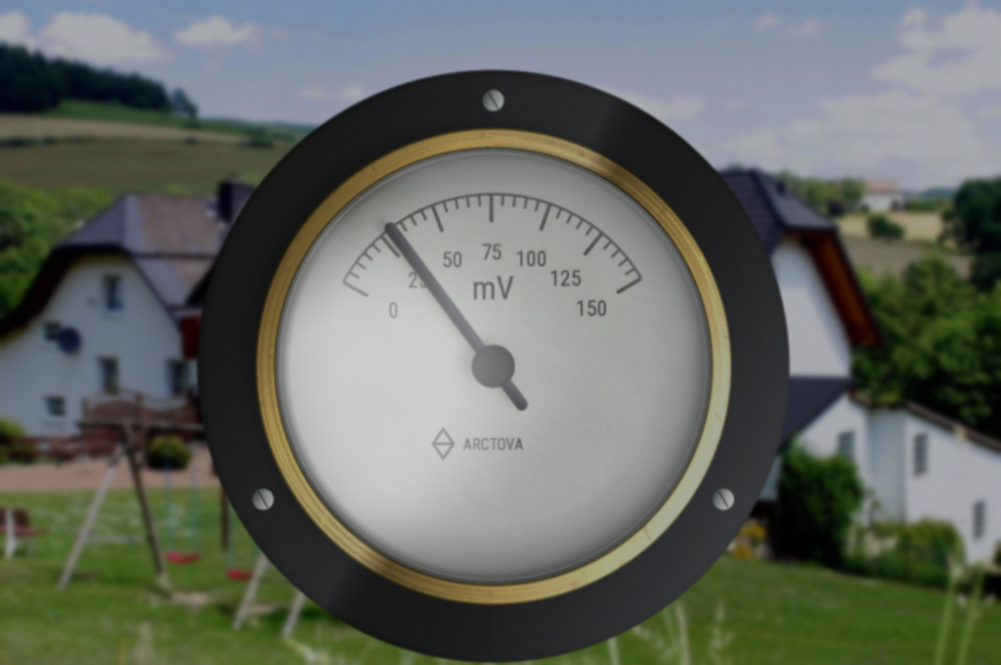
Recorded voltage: 30
